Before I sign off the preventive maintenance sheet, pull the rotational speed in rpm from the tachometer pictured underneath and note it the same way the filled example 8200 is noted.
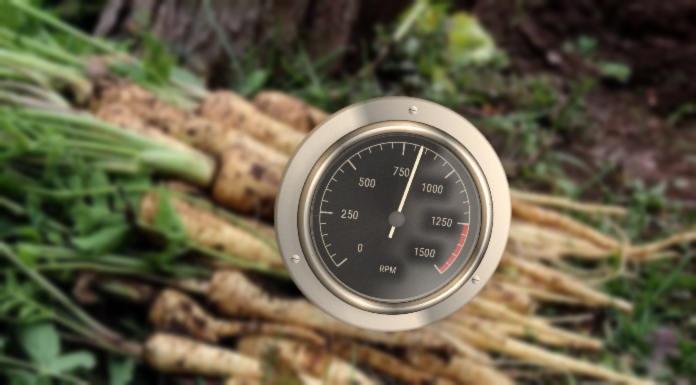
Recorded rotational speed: 825
